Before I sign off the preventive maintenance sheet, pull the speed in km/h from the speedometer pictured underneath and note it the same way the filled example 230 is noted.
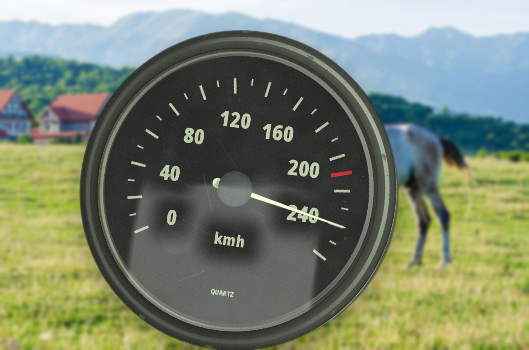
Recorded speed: 240
